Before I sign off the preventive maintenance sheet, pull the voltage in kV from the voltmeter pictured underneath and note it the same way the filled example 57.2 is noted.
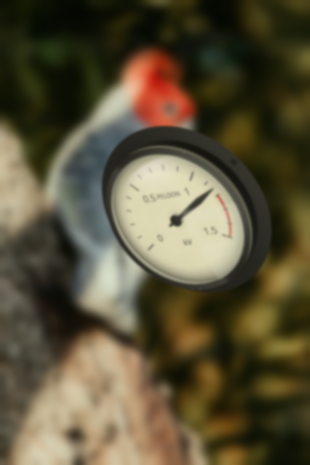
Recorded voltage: 1.15
